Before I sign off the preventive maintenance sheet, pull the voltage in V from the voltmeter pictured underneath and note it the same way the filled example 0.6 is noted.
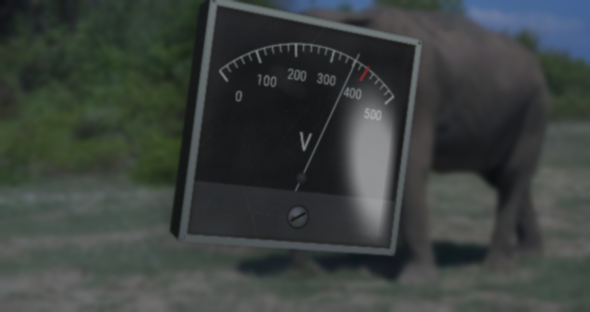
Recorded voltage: 360
